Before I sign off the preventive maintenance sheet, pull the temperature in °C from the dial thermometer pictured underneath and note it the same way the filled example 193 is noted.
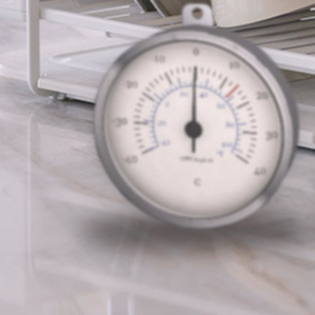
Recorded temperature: 0
